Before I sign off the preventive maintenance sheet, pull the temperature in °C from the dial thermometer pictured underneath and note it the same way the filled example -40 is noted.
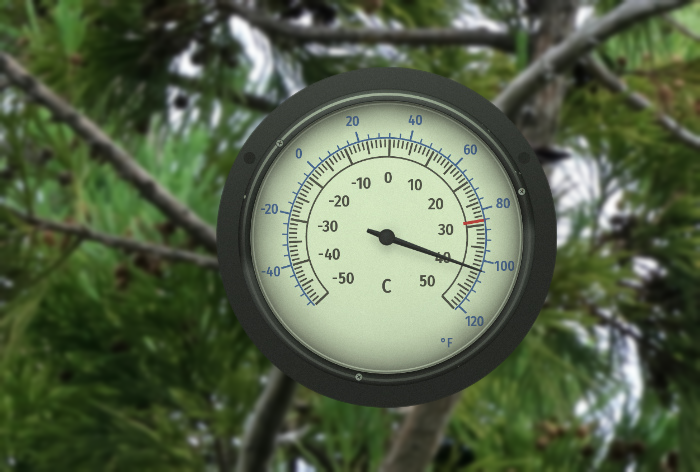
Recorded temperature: 40
